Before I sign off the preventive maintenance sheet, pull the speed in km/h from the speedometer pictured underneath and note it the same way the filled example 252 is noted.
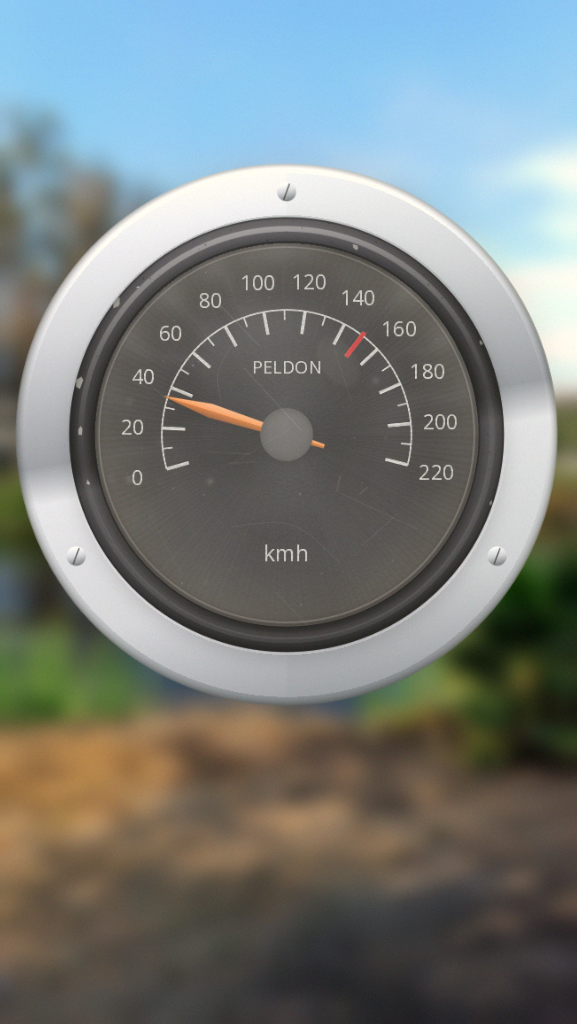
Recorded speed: 35
